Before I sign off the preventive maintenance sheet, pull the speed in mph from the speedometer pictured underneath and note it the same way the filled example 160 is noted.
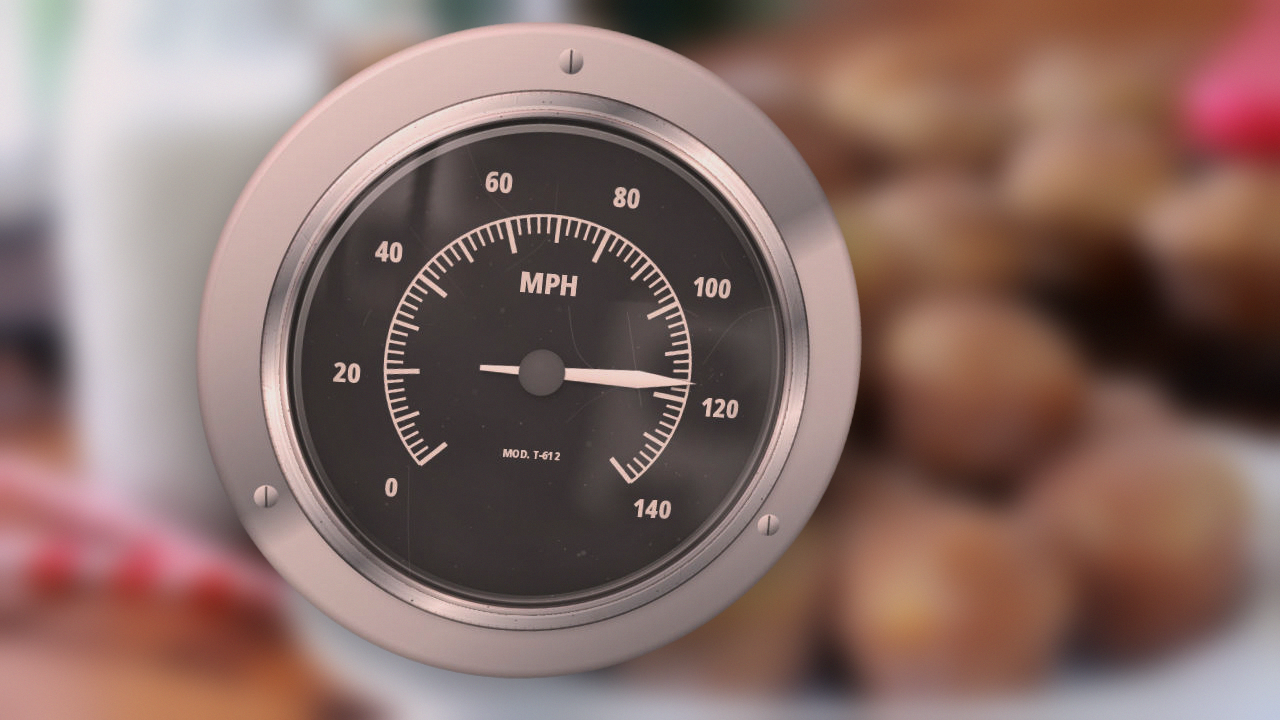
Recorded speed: 116
